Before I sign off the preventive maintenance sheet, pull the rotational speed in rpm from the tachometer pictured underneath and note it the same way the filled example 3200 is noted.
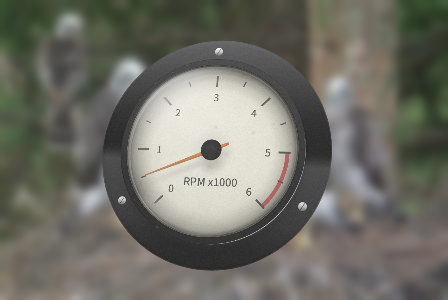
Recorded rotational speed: 500
